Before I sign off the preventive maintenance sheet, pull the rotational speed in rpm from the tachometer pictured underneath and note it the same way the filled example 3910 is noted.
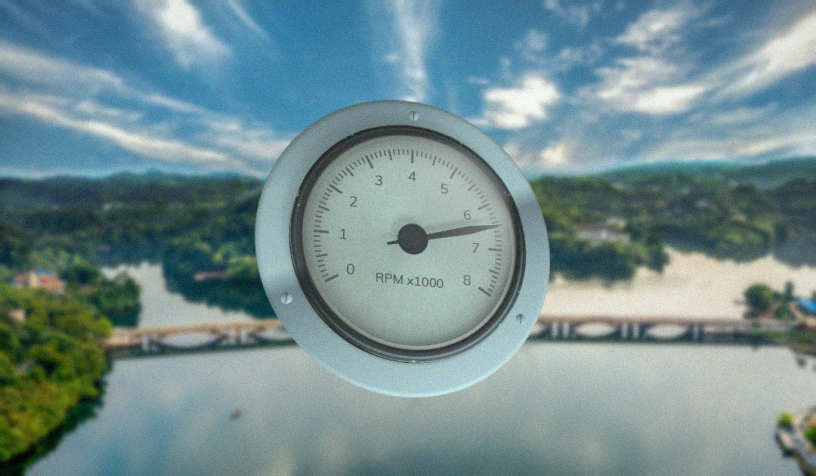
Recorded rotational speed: 6500
